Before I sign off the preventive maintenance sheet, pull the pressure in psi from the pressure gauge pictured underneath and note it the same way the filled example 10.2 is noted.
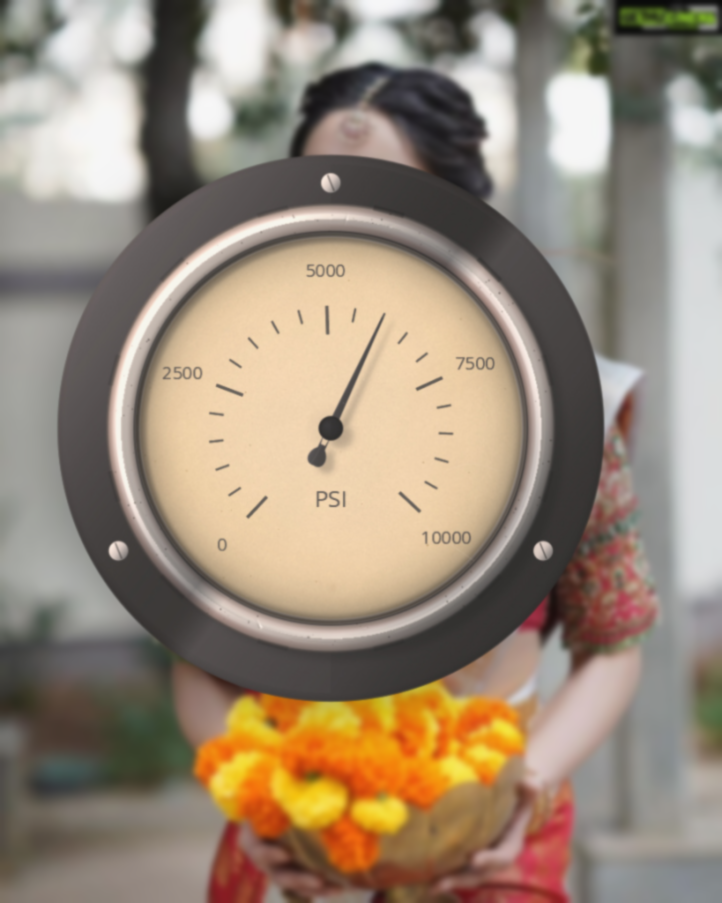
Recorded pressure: 6000
